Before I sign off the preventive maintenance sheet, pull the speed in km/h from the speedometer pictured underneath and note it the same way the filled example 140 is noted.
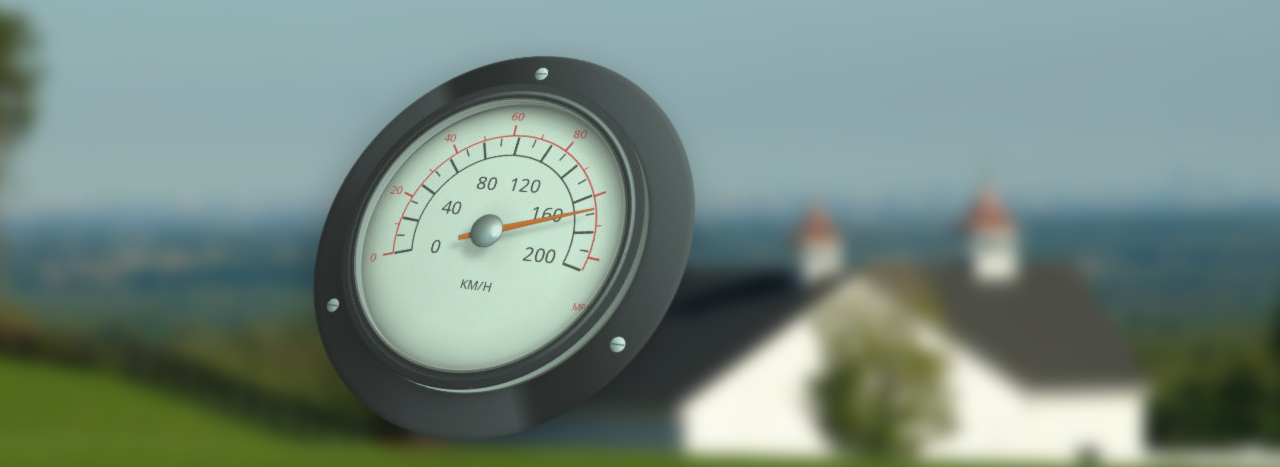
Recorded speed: 170
